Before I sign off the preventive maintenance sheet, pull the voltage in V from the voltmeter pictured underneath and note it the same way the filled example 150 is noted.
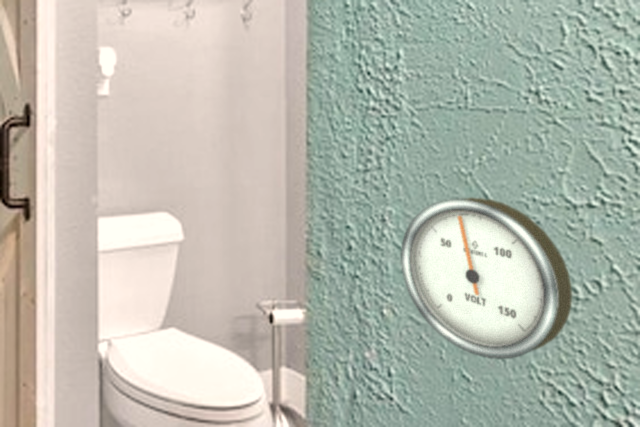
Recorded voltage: 70
